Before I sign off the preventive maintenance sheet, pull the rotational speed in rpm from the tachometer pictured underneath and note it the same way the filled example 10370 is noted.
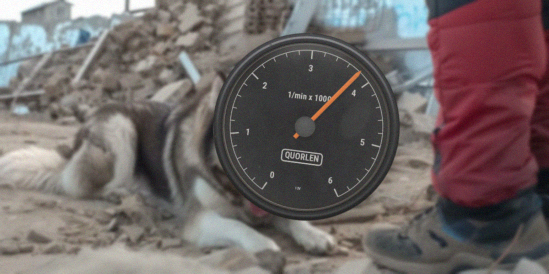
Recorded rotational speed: 3800
